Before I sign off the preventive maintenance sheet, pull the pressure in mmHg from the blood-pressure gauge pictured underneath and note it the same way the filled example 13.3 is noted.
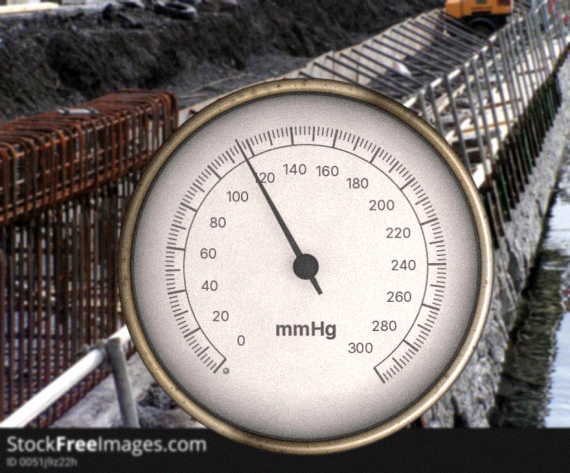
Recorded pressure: 116
